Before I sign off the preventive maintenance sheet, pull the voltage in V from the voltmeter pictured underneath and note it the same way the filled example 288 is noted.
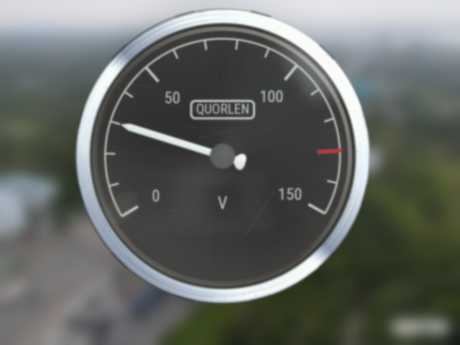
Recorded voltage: 30
